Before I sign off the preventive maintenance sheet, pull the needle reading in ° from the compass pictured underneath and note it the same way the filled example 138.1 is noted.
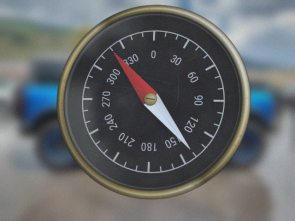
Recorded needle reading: 320
